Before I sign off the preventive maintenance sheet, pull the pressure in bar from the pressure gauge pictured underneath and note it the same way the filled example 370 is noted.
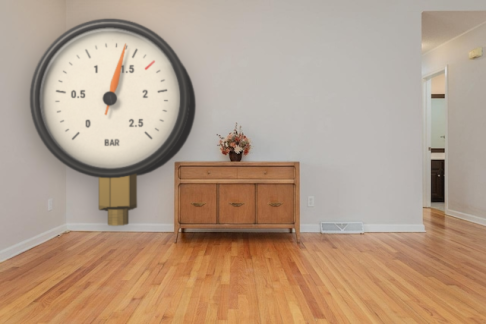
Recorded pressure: 1.4
